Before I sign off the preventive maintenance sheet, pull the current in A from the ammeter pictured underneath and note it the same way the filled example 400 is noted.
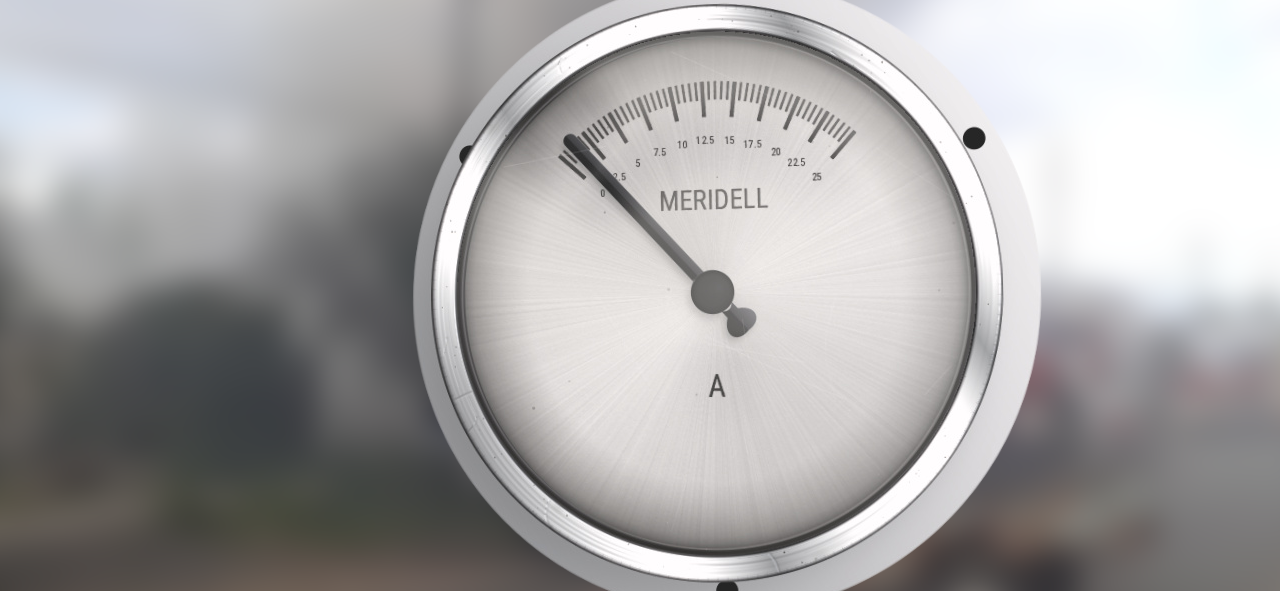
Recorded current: 1.5
